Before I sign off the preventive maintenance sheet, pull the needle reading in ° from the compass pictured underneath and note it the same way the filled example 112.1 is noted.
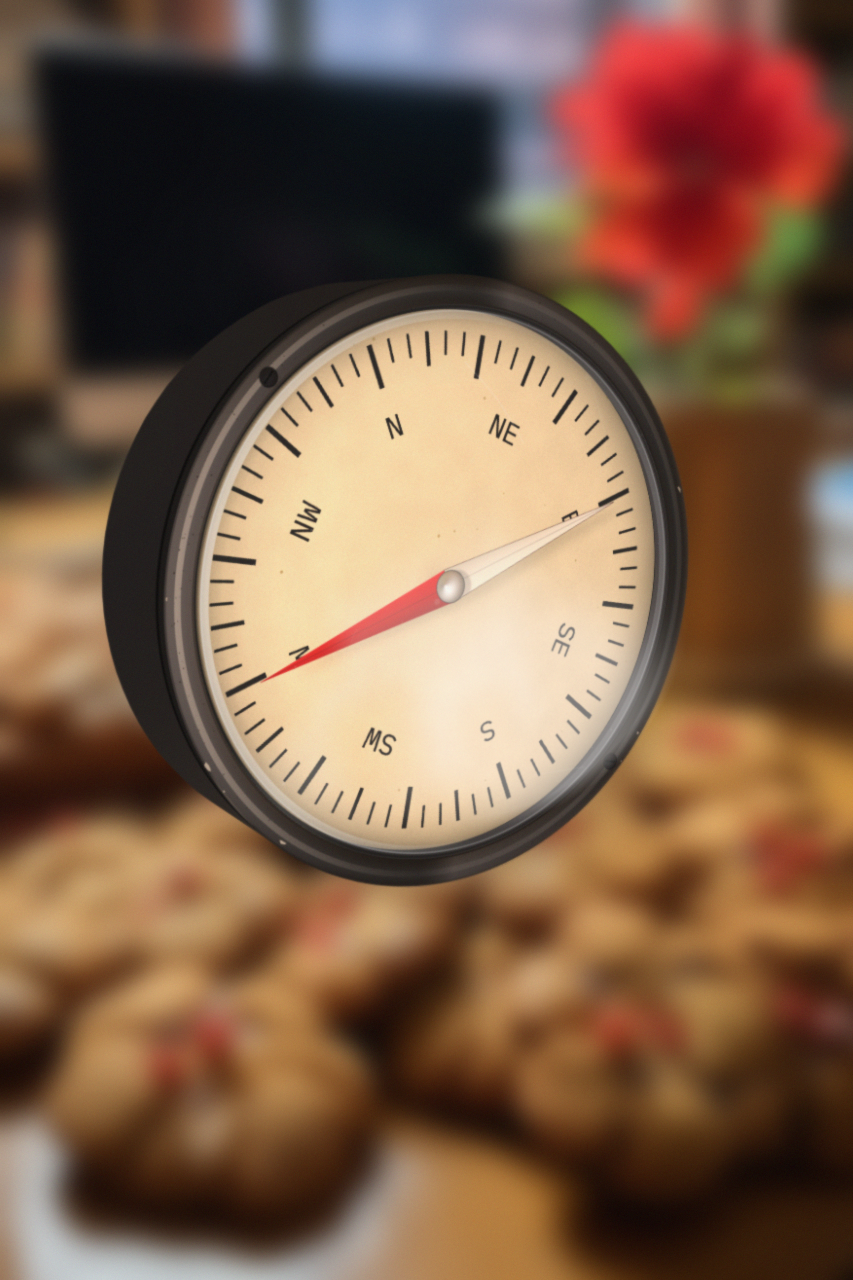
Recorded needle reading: 270
